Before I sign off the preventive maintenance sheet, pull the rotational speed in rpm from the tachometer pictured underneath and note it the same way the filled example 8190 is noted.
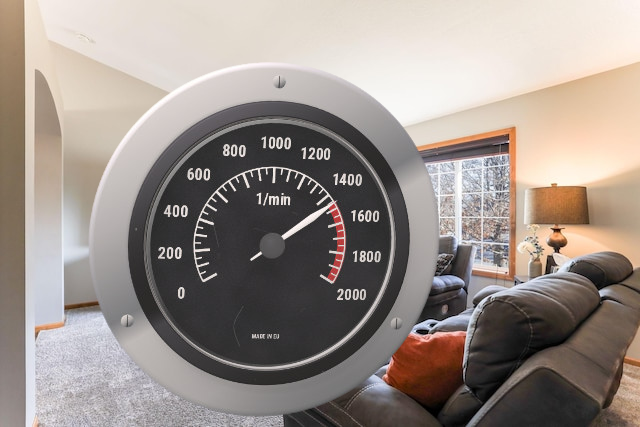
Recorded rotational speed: 1450
